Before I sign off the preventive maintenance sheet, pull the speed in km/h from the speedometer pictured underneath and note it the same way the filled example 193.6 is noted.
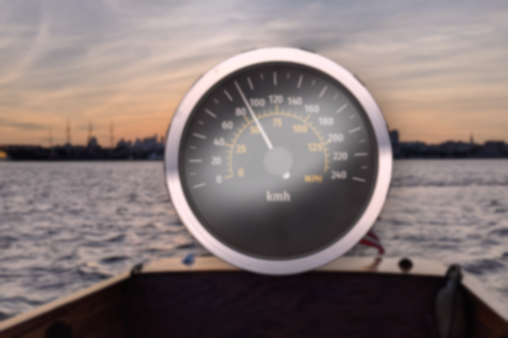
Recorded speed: 90
